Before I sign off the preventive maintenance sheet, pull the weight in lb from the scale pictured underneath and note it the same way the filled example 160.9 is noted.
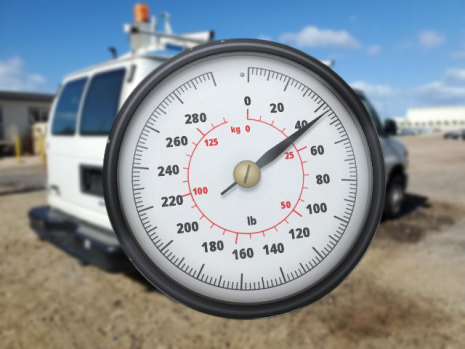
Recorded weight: 44
